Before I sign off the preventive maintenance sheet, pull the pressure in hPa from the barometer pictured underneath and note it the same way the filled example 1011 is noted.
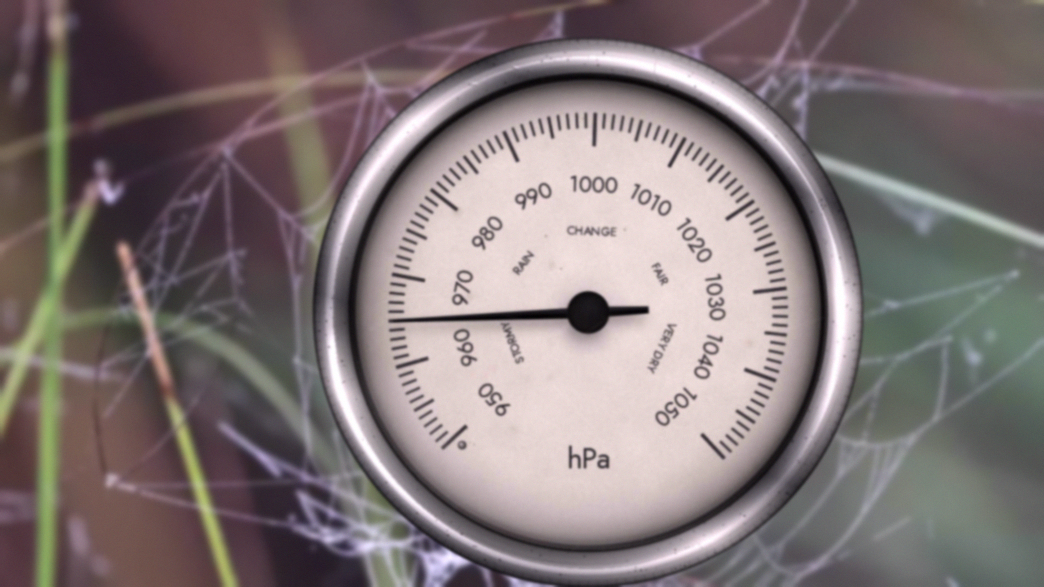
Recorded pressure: 965
